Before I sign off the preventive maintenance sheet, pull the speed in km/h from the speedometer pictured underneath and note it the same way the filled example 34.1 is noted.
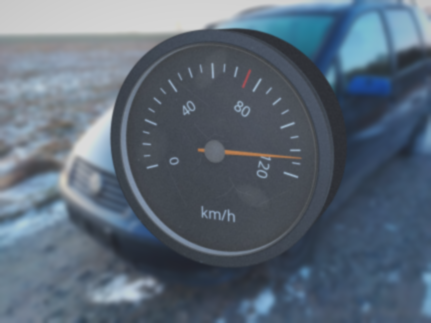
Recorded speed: 112.5
